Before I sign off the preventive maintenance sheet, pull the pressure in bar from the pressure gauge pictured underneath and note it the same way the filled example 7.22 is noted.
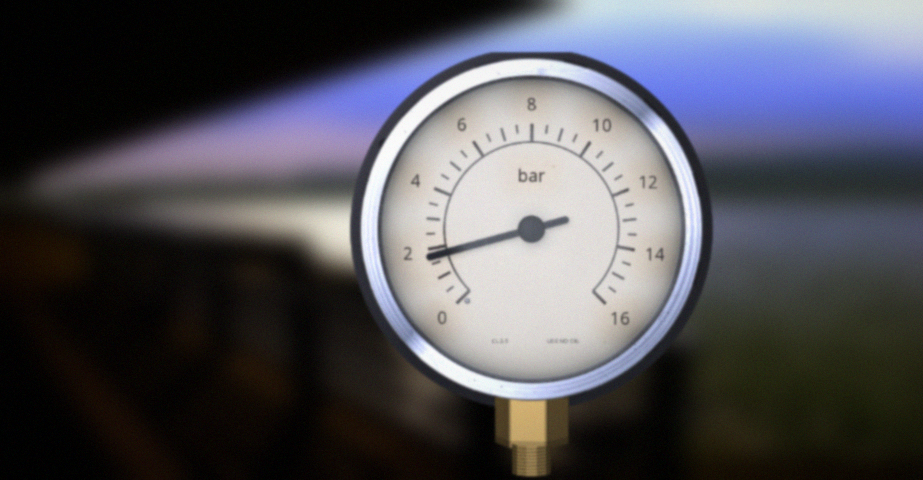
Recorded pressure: 1.75
